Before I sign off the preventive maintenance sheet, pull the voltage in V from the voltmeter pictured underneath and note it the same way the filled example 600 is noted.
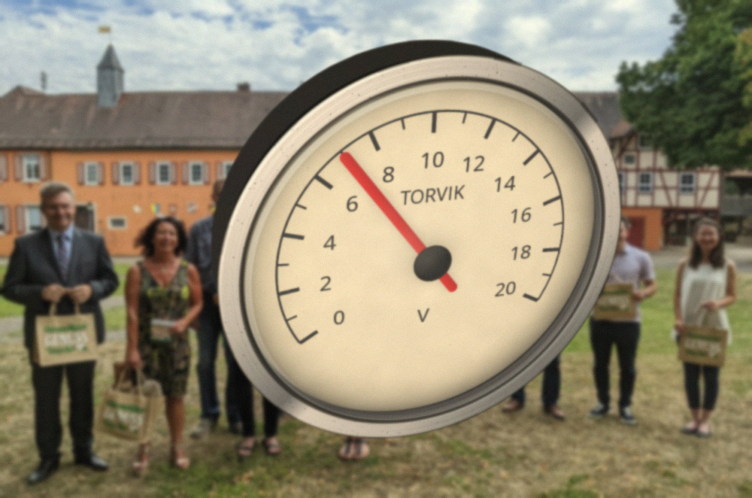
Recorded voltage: 7
